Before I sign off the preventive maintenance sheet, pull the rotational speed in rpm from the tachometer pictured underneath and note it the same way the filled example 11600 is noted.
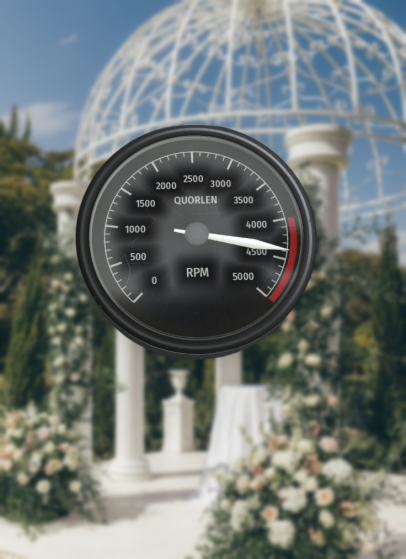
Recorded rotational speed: 4400
